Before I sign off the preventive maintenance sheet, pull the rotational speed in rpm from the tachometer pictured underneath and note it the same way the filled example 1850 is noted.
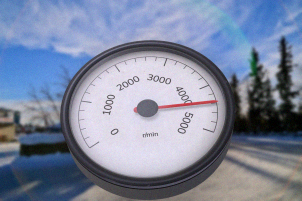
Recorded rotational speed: 4400
